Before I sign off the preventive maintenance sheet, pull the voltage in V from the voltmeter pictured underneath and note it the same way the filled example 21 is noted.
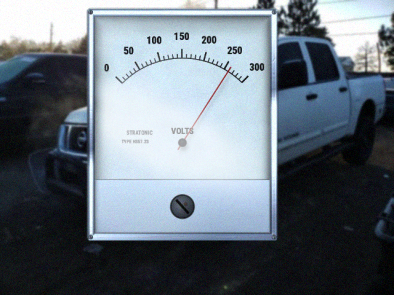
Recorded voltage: 260
